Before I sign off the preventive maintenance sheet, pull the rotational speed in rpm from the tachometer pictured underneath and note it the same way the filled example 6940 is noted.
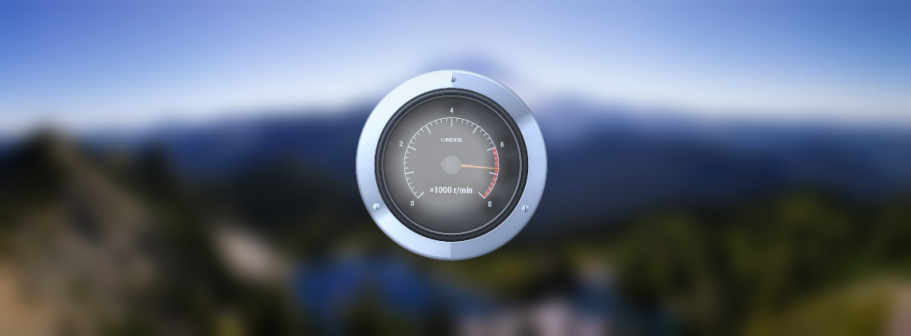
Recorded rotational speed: 6800
